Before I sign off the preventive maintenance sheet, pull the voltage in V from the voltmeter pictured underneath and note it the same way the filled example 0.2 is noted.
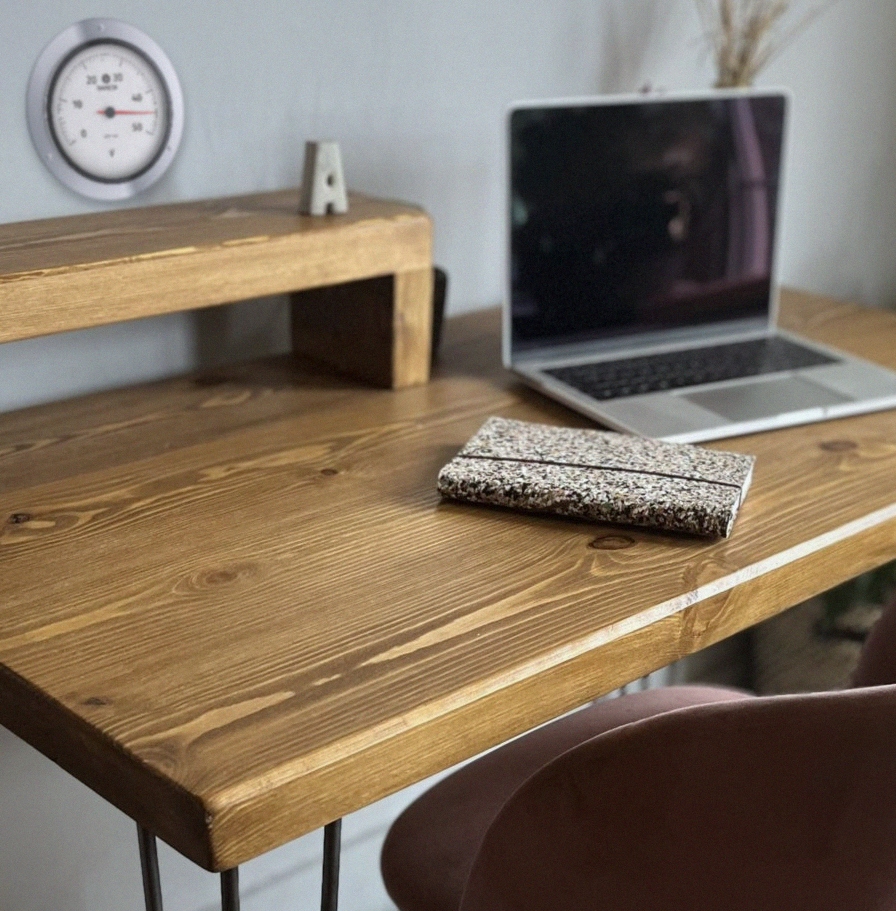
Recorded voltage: 45
